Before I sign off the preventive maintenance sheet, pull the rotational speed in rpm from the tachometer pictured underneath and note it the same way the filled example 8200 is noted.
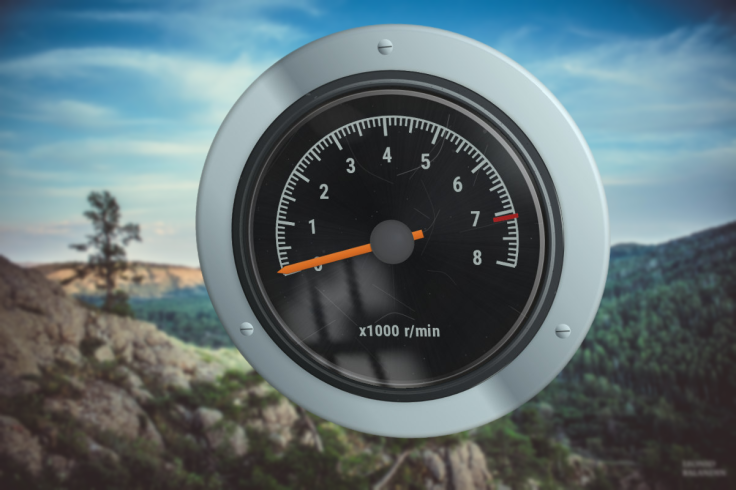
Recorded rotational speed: 100
